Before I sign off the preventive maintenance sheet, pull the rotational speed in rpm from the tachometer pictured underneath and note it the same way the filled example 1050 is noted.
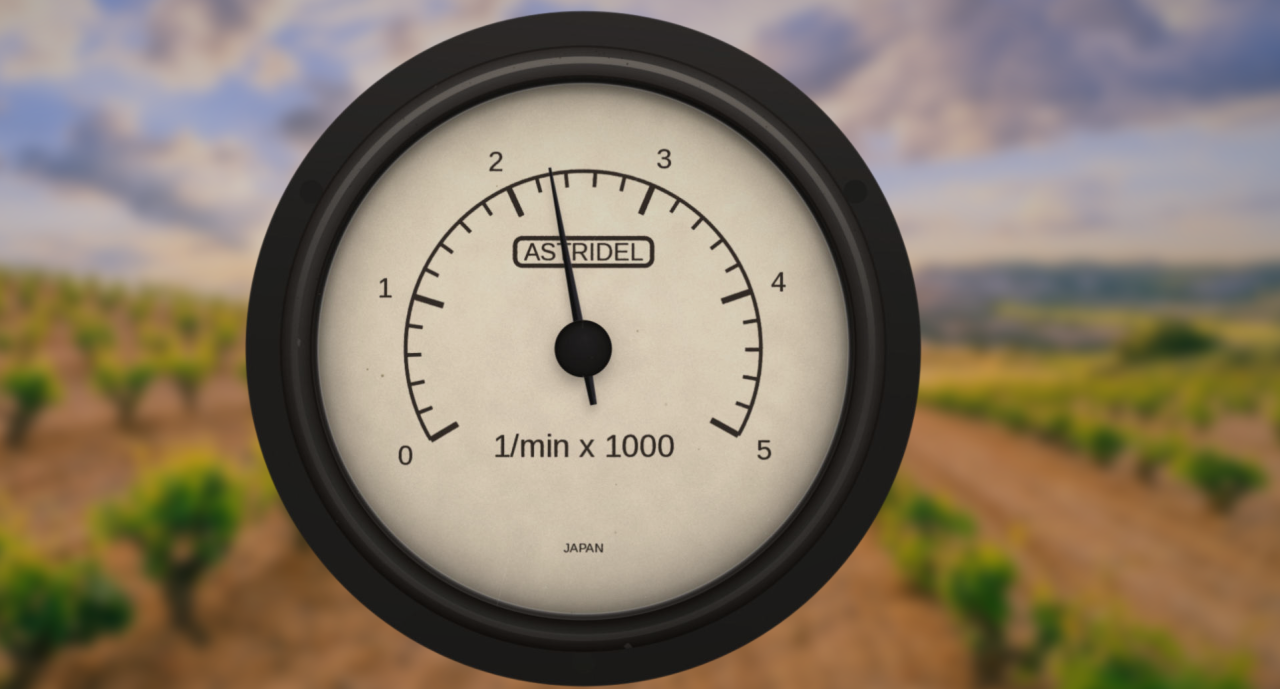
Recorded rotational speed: 2300
